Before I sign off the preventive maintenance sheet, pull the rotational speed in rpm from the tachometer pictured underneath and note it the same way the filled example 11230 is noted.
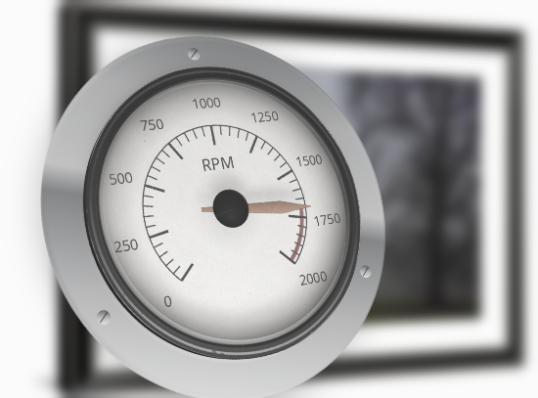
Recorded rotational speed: 1700
